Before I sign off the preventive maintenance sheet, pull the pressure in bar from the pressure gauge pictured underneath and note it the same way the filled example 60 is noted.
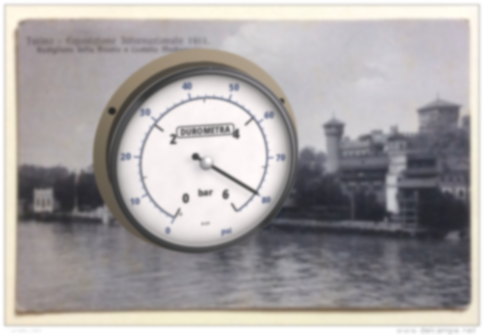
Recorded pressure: 5.5
